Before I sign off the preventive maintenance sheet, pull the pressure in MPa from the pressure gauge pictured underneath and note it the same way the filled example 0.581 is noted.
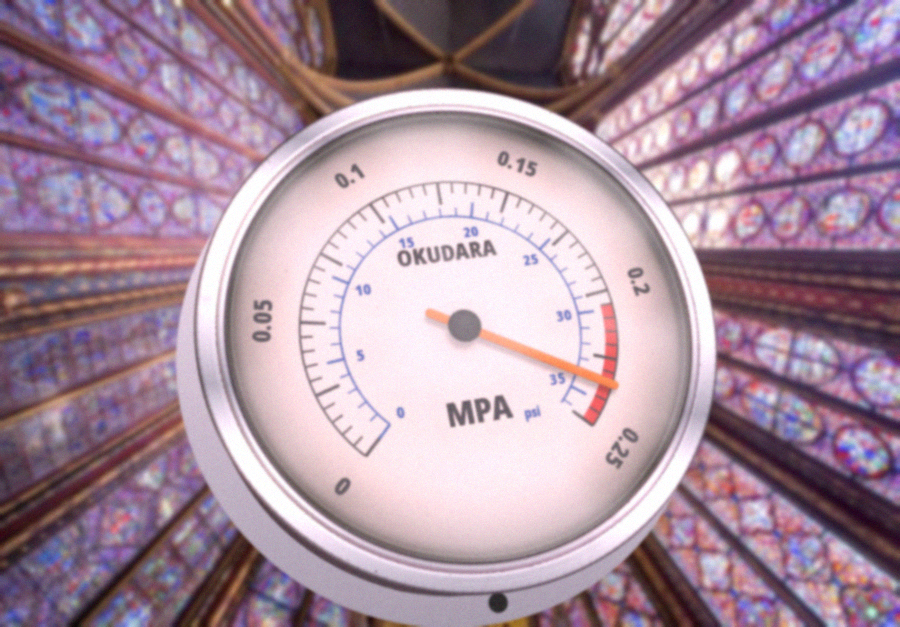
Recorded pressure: 0.235
